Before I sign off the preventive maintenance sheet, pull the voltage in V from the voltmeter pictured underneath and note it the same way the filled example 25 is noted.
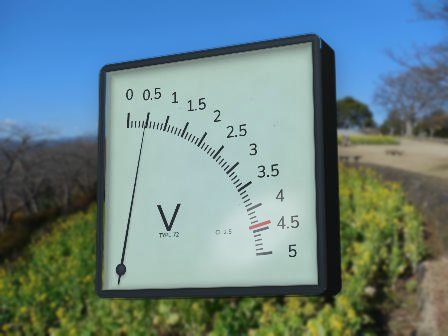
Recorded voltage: 0.5
